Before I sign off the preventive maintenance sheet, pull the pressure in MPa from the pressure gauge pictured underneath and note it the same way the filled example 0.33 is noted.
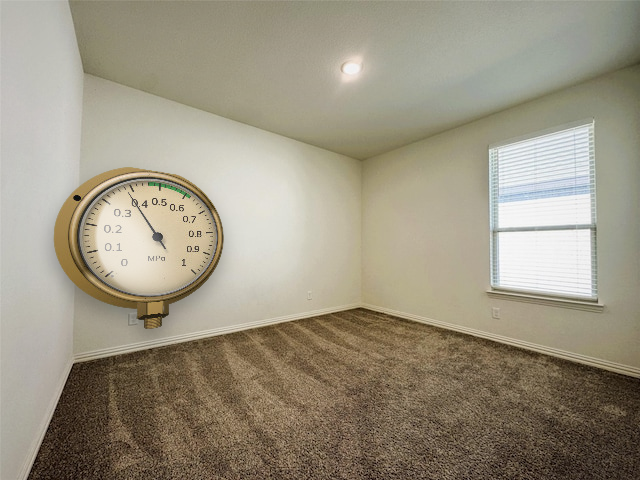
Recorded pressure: 0.38
